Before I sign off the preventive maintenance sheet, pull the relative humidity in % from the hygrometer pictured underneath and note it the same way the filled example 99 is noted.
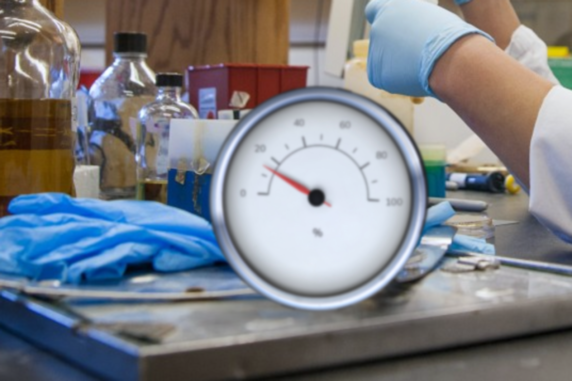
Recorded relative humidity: 15
